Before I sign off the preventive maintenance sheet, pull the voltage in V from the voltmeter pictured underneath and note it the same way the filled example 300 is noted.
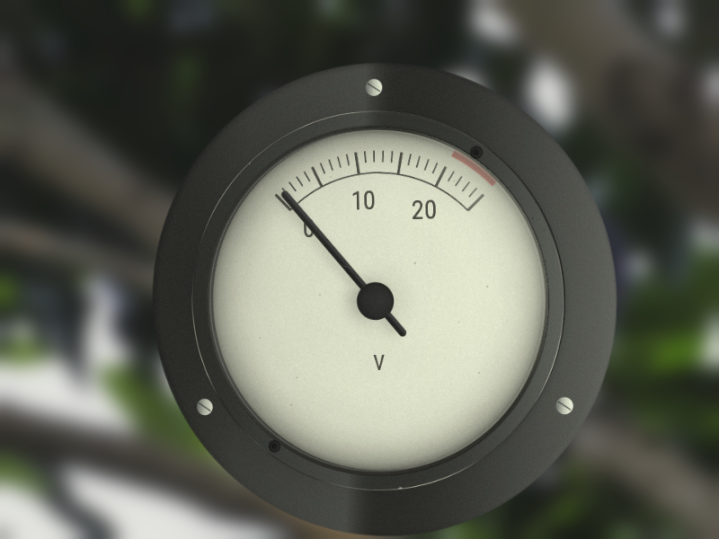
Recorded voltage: 1
